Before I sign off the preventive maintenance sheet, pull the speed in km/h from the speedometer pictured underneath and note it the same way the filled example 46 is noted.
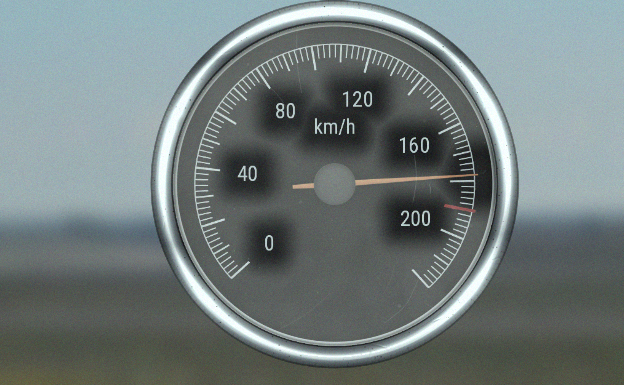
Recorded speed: 178
